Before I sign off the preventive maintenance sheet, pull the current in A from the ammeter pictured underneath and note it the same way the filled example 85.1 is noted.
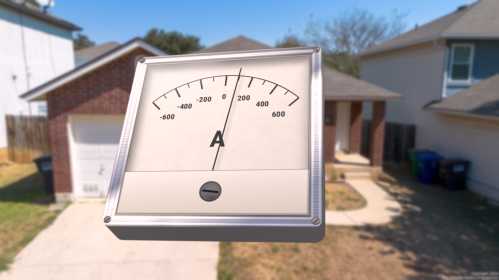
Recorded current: 100
